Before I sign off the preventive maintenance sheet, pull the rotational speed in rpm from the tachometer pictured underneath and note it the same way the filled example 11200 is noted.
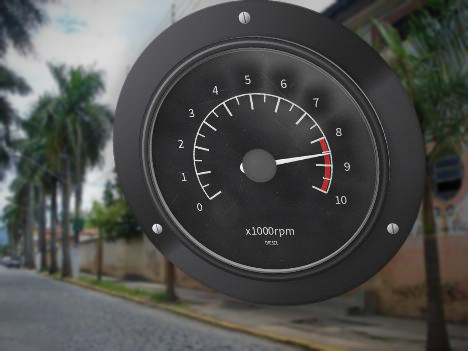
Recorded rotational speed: 8500
